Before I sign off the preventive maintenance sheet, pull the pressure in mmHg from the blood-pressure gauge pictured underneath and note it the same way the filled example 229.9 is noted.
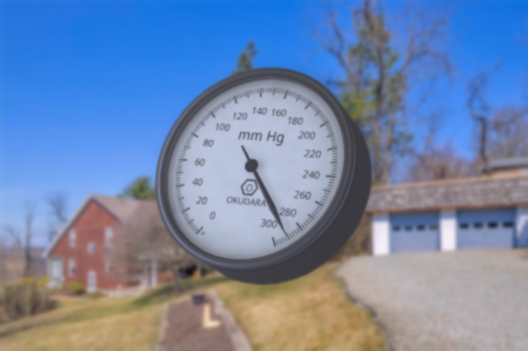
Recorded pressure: 290
